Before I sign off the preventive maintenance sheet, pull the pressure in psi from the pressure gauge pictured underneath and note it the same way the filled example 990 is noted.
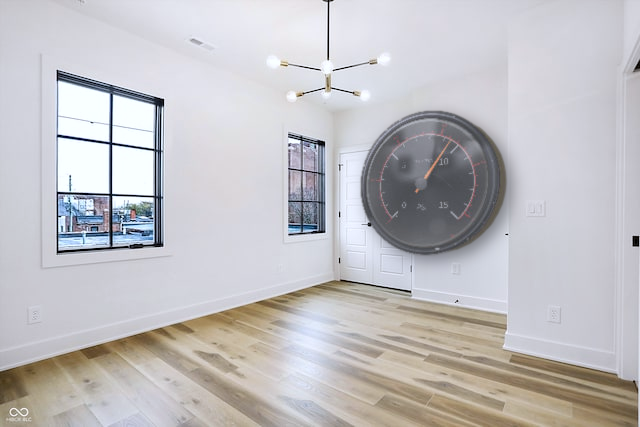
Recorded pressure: 9.5
